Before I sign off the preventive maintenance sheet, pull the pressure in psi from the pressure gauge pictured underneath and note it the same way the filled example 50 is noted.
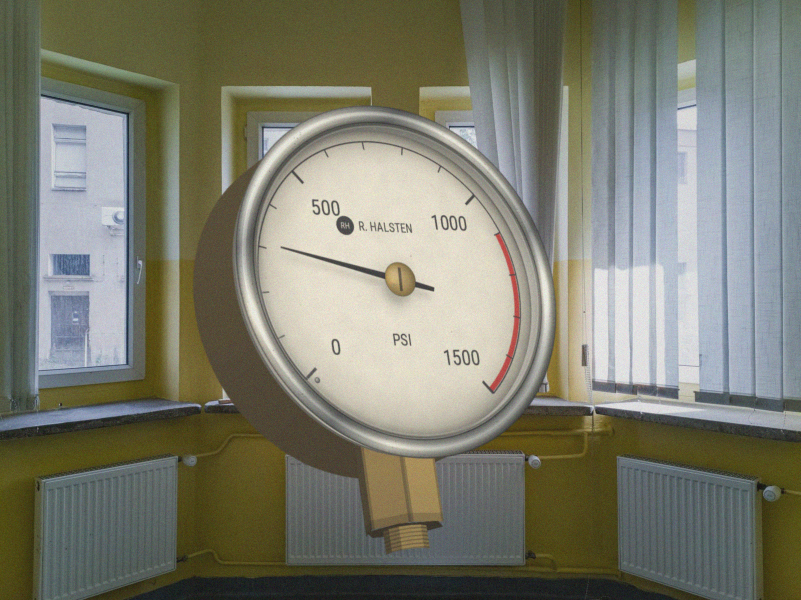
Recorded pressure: 300
